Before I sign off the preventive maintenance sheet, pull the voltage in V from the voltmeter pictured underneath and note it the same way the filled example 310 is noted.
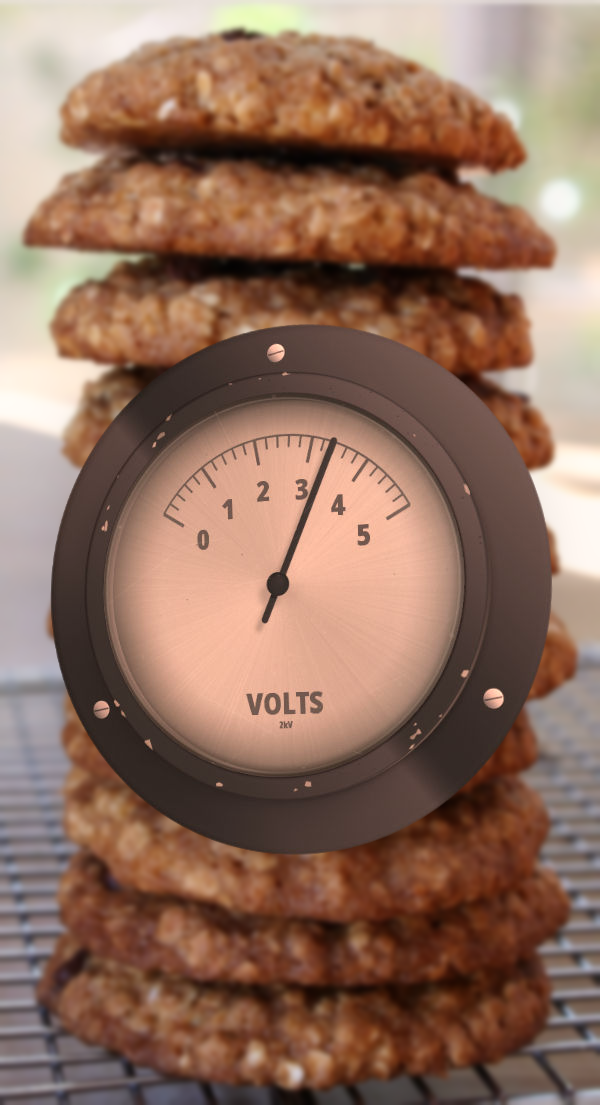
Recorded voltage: 3.4
